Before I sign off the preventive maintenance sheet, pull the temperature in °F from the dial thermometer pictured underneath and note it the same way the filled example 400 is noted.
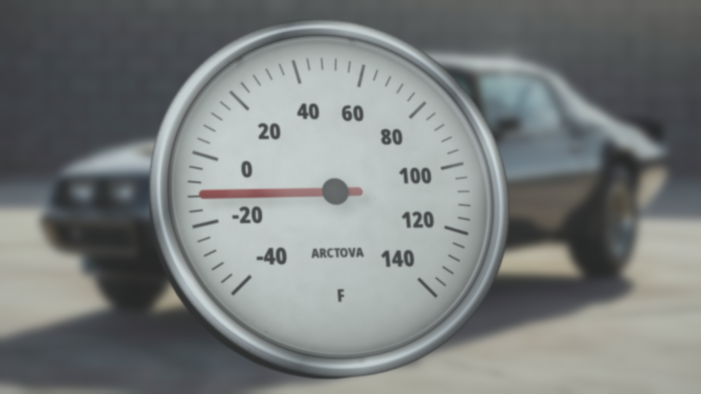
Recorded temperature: -12
